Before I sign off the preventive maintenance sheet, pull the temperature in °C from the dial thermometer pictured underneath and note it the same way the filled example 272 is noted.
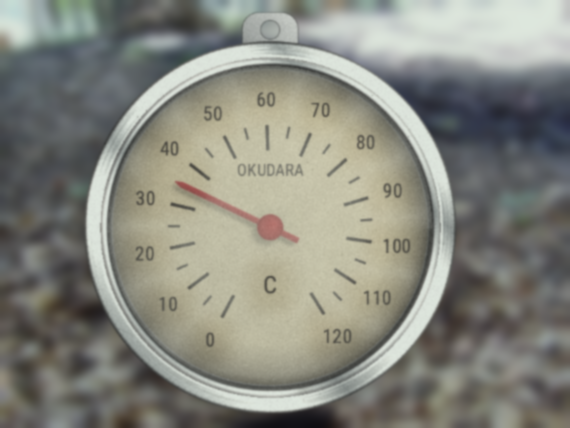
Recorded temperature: 35
